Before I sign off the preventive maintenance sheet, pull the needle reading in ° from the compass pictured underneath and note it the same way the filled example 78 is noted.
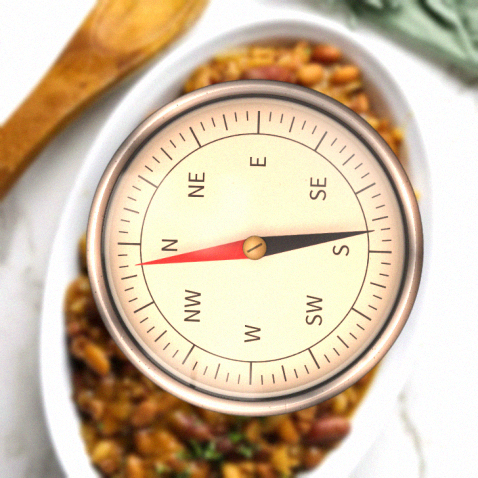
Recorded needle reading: 350
